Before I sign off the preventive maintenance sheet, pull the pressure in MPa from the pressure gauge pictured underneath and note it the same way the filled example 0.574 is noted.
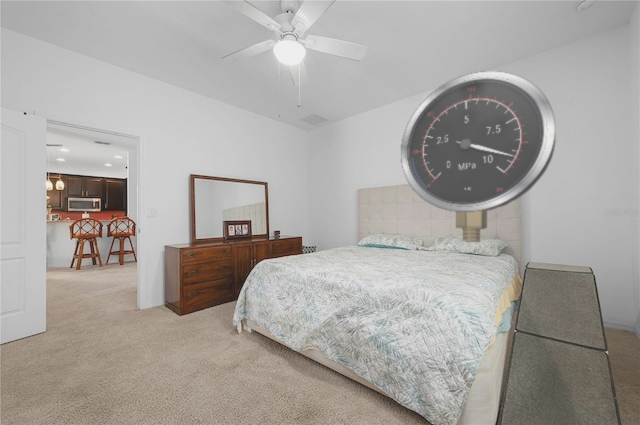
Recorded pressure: 9.25
